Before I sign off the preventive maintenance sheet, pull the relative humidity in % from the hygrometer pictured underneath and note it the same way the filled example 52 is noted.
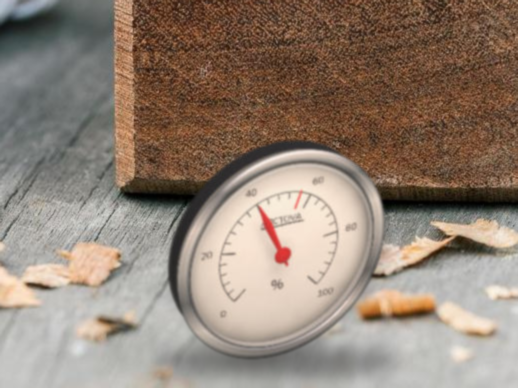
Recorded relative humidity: 40
